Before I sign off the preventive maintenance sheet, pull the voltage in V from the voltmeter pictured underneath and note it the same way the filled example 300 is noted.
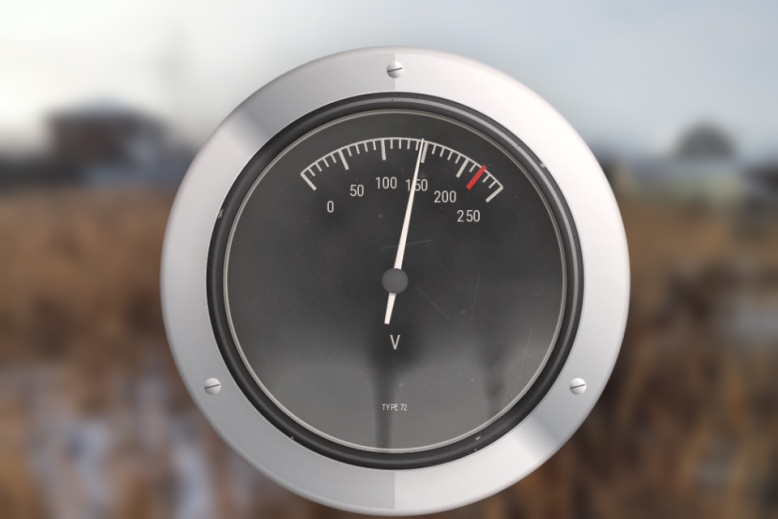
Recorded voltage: 145
